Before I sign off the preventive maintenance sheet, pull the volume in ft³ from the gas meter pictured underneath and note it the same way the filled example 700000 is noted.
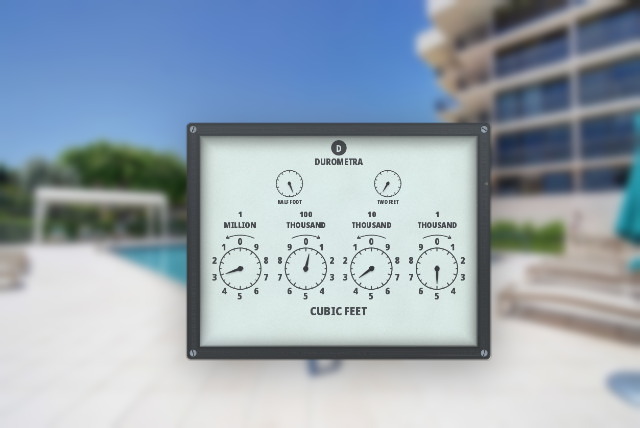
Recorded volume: 303500
